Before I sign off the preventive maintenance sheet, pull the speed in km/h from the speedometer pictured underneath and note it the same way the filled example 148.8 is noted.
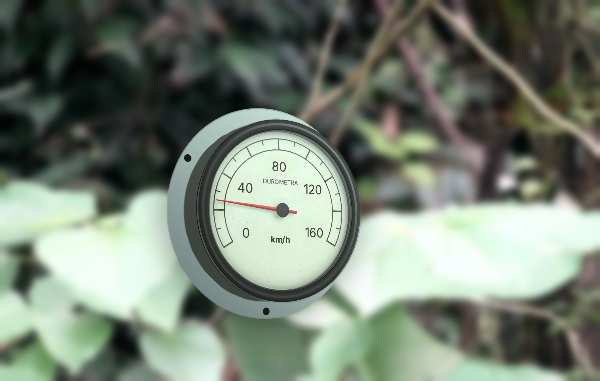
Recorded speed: 25
